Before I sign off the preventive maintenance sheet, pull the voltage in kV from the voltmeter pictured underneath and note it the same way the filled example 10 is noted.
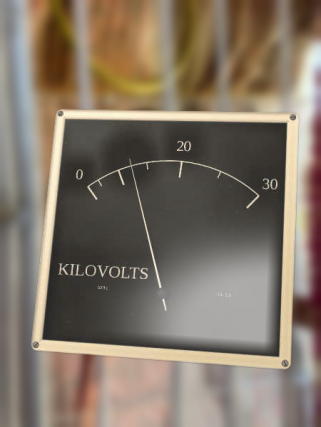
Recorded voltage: 12.5
